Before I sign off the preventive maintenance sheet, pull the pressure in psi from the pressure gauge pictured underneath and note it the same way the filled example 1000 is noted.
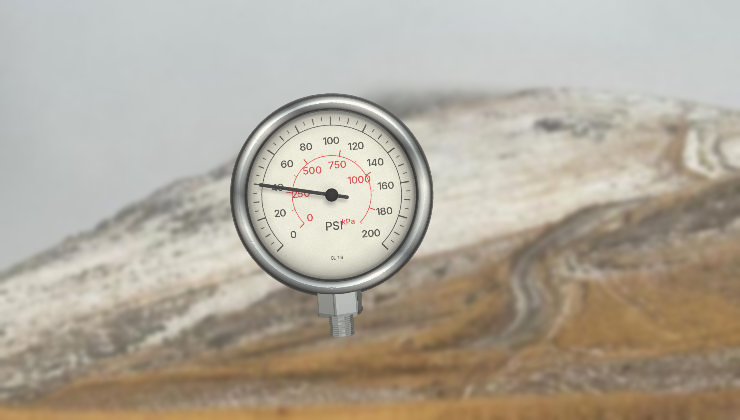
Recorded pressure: 40
